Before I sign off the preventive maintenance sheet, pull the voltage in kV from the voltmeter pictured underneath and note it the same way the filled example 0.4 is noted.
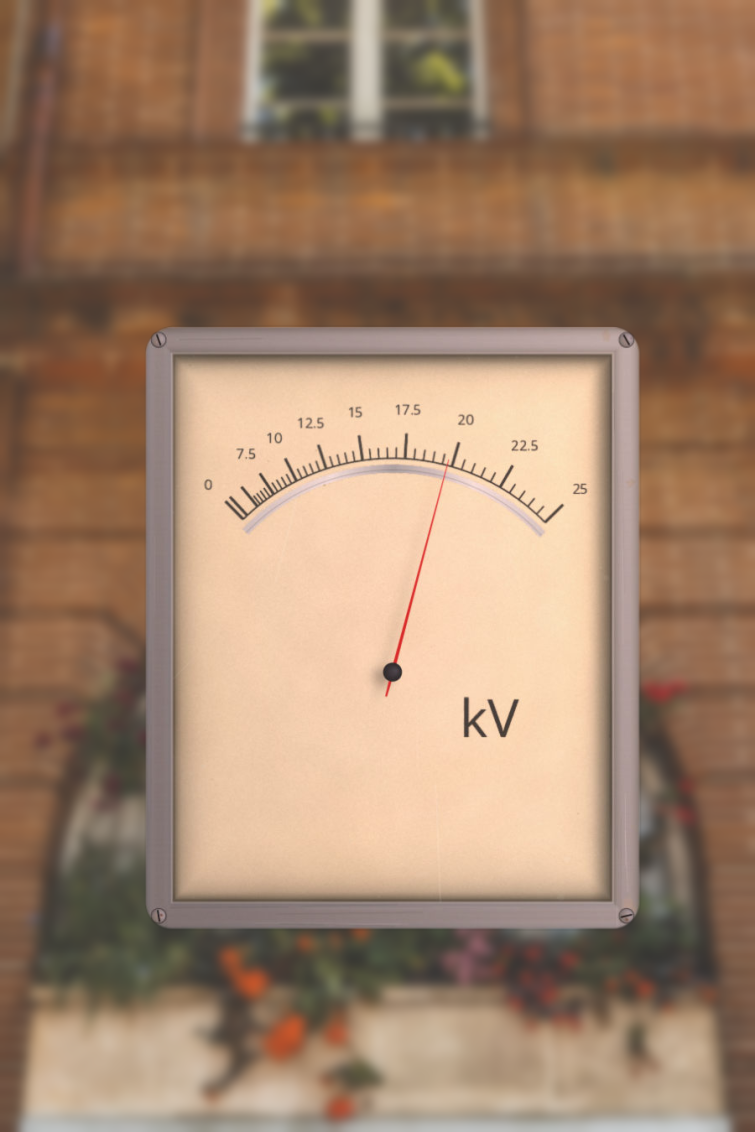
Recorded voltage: 19.75
